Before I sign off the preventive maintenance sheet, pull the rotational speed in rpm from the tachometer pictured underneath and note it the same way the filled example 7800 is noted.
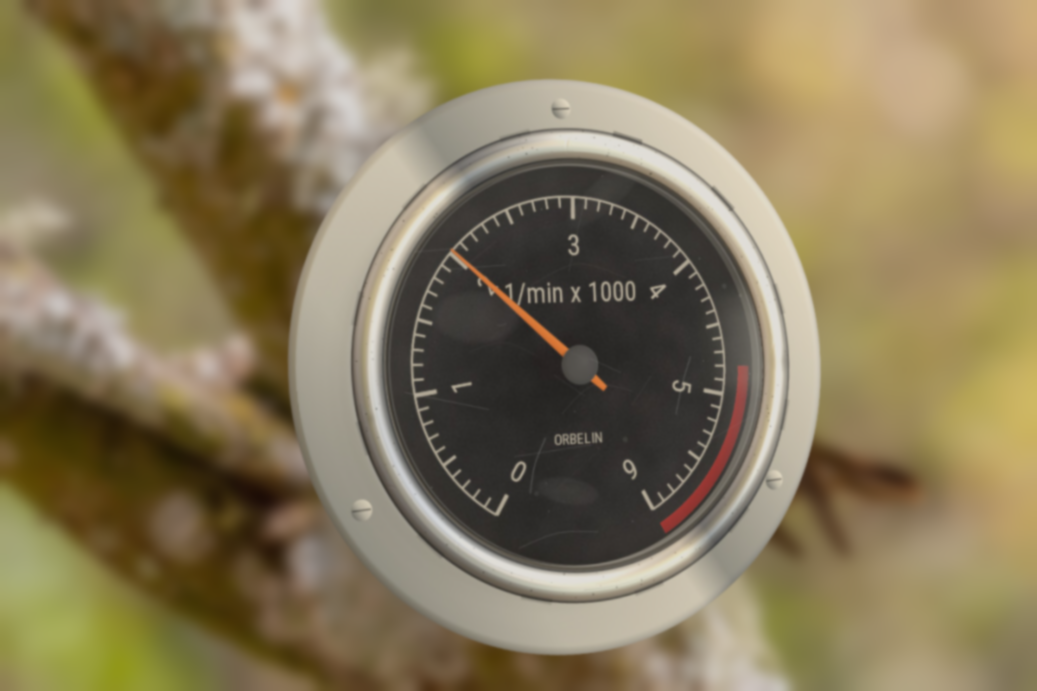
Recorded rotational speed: 2000
